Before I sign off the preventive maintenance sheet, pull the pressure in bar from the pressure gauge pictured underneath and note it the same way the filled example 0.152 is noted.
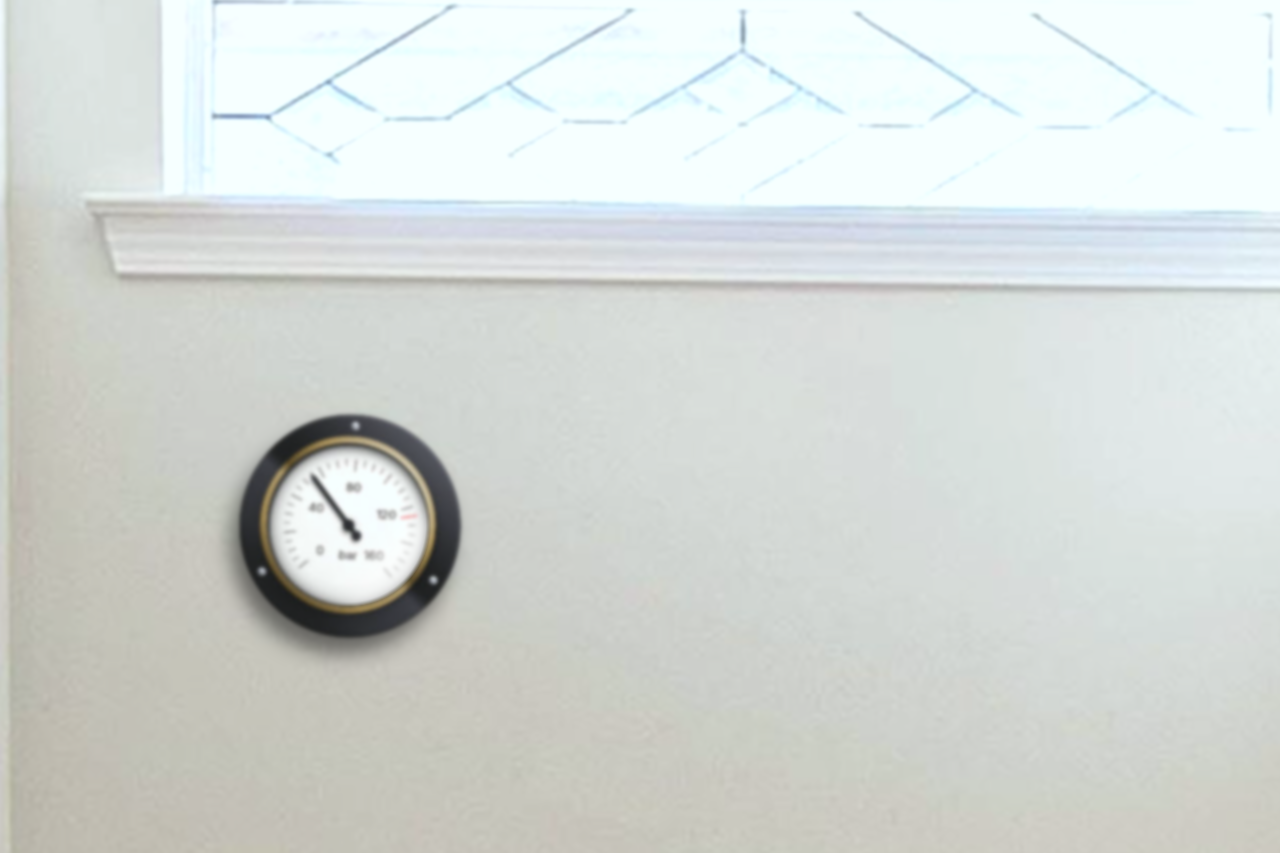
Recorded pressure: 55
